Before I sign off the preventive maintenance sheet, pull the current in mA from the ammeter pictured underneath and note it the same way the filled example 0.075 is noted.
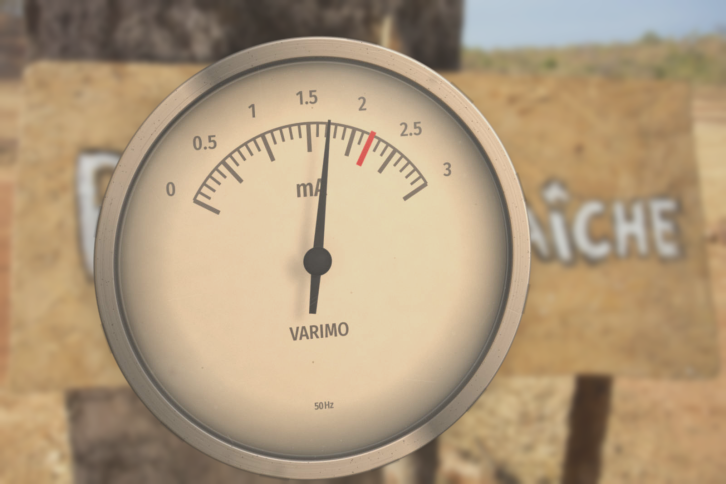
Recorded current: 1.7
